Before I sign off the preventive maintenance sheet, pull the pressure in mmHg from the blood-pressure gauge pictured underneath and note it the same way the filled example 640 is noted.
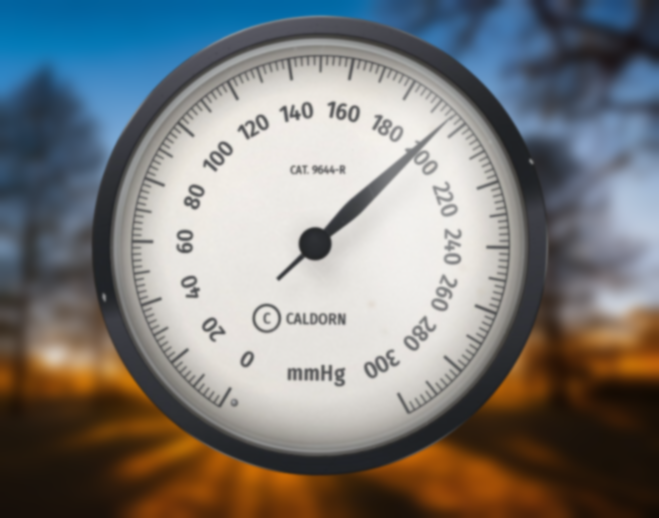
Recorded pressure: 196
